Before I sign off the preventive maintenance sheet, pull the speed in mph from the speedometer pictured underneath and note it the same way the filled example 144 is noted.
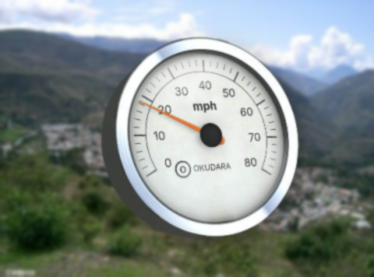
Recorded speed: 18
